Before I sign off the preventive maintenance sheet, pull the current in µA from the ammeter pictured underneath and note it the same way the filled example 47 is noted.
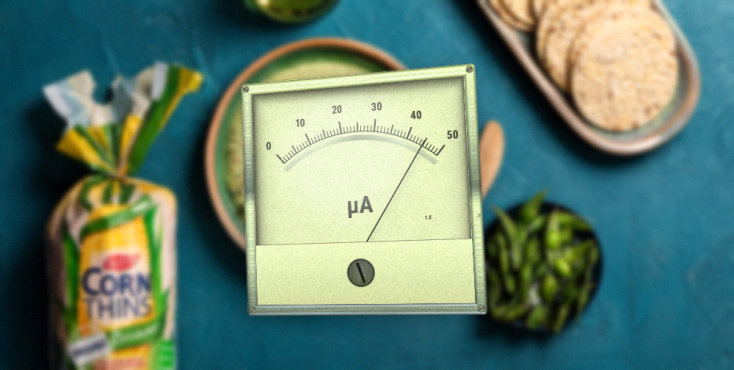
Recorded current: 45
